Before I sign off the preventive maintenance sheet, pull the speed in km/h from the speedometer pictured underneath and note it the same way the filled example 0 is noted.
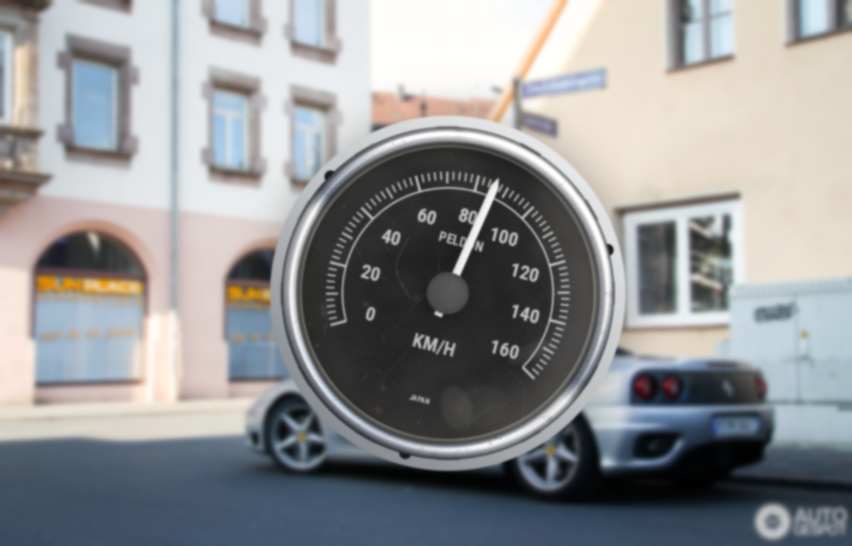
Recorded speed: 86
